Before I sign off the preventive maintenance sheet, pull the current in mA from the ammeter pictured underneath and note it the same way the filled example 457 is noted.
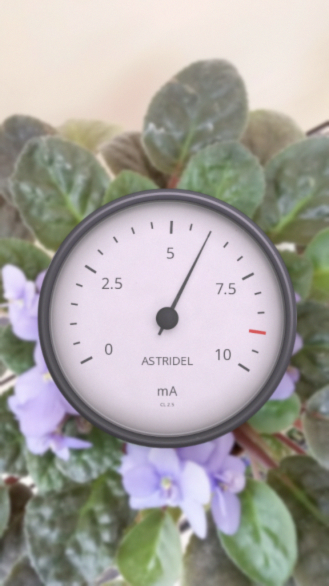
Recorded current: 6
